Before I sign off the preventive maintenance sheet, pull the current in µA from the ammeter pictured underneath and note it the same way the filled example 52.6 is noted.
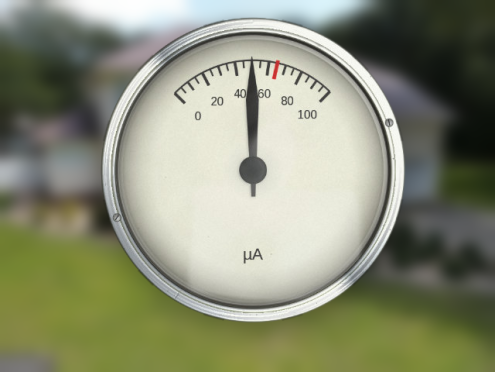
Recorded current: 50
